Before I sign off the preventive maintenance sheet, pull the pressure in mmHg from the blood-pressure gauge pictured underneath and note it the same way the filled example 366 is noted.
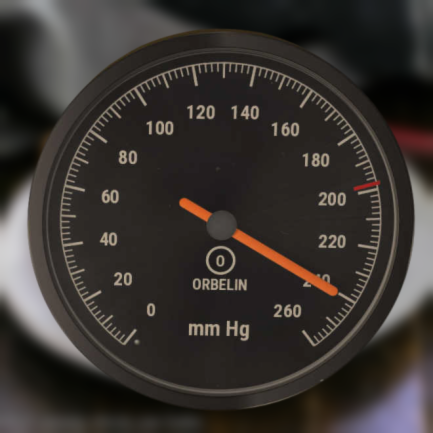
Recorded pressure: 240
